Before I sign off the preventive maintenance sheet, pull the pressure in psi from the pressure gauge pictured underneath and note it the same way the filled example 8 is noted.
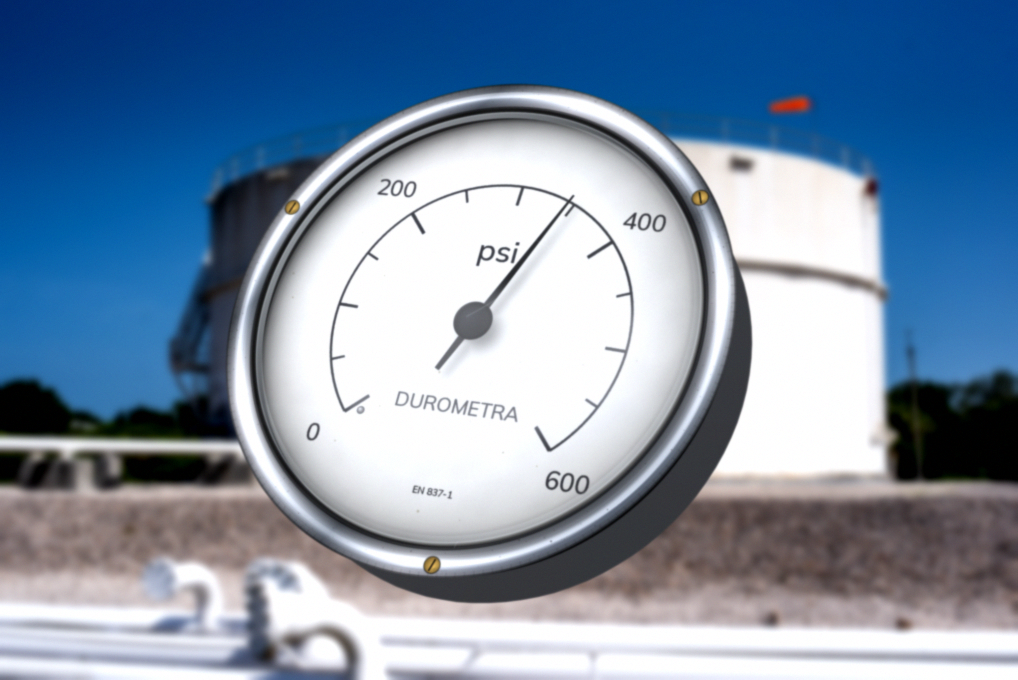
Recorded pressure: 350
